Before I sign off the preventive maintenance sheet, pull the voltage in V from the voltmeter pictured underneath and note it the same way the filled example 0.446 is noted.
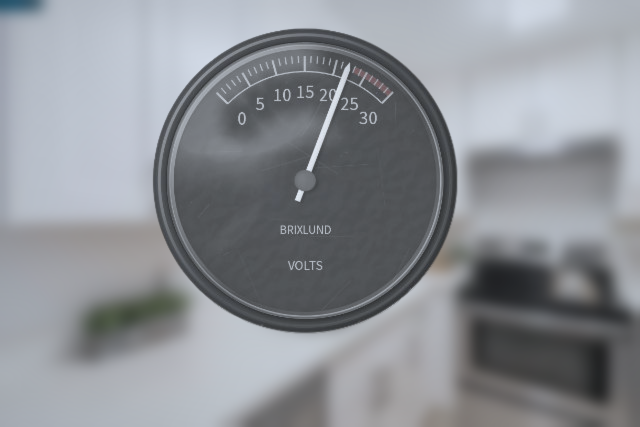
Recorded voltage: 22
